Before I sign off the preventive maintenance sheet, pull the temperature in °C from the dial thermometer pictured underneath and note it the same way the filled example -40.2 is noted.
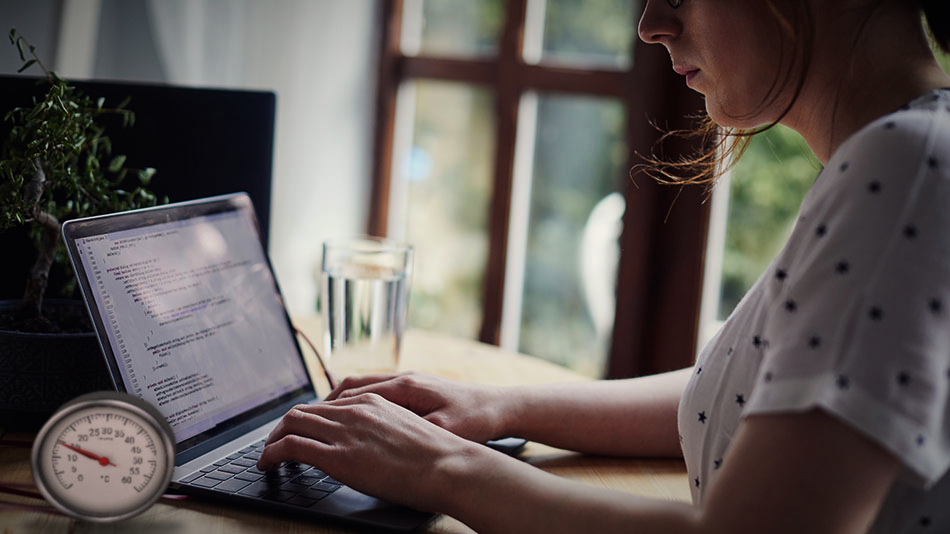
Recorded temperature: 15
